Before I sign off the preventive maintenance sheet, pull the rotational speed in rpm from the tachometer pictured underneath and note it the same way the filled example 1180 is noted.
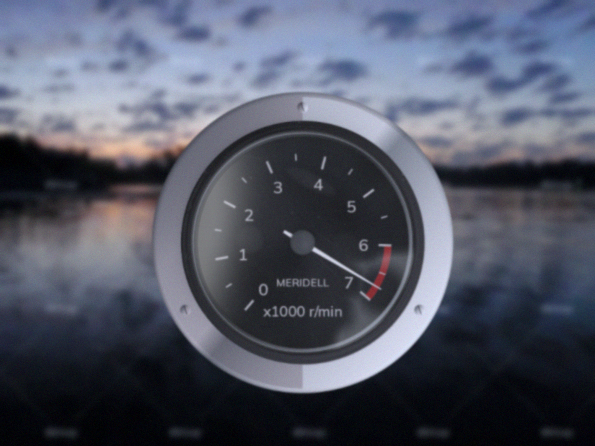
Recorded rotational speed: 6750
